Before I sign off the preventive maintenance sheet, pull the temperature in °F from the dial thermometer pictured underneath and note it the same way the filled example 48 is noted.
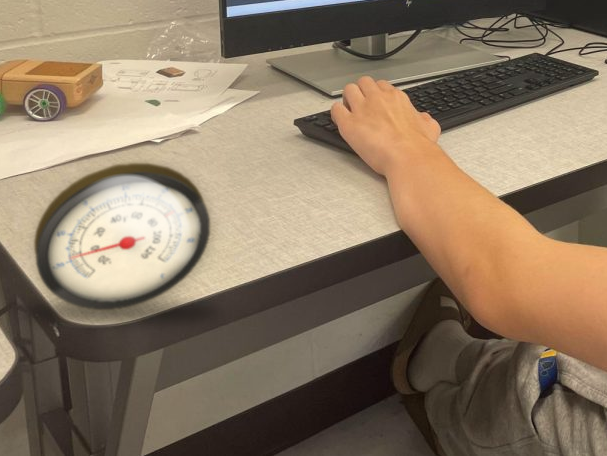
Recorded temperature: 0
